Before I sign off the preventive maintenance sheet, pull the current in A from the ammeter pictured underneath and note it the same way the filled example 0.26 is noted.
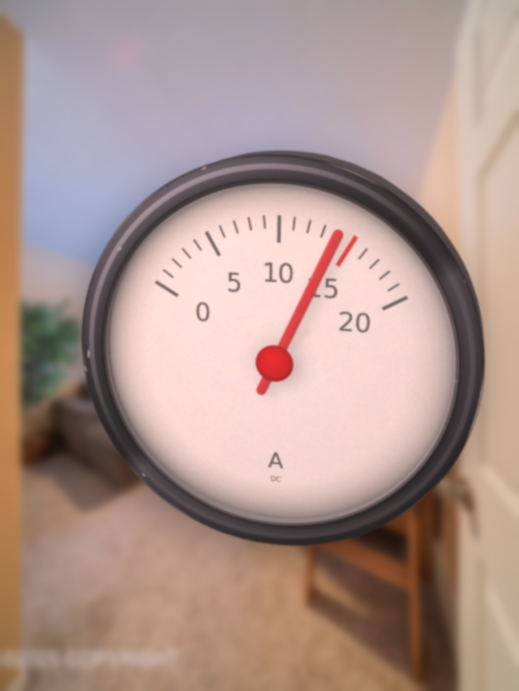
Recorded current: 14
